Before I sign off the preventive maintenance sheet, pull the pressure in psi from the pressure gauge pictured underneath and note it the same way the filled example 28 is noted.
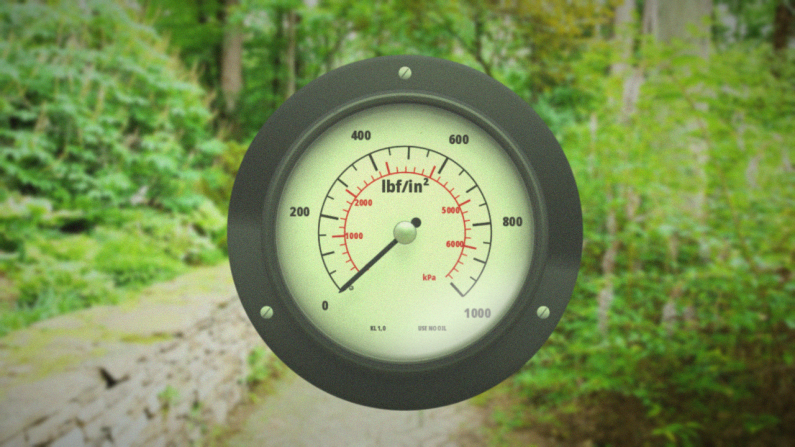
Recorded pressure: 0
